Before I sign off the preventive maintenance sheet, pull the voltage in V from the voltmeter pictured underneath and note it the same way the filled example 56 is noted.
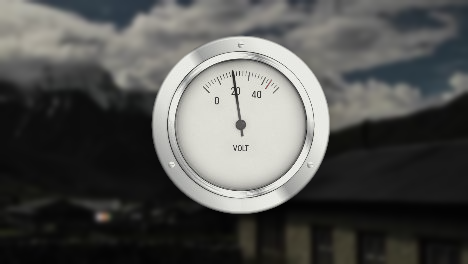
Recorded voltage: 20
